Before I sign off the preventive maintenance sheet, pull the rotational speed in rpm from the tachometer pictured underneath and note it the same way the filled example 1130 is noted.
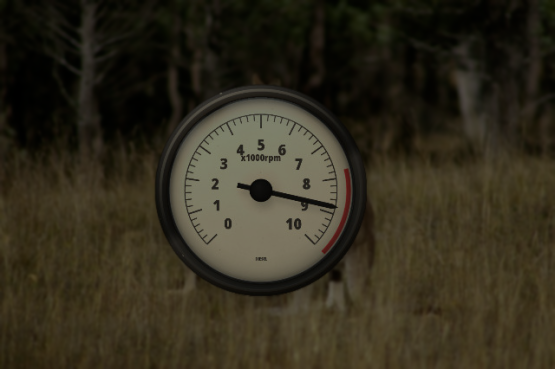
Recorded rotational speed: 8800
